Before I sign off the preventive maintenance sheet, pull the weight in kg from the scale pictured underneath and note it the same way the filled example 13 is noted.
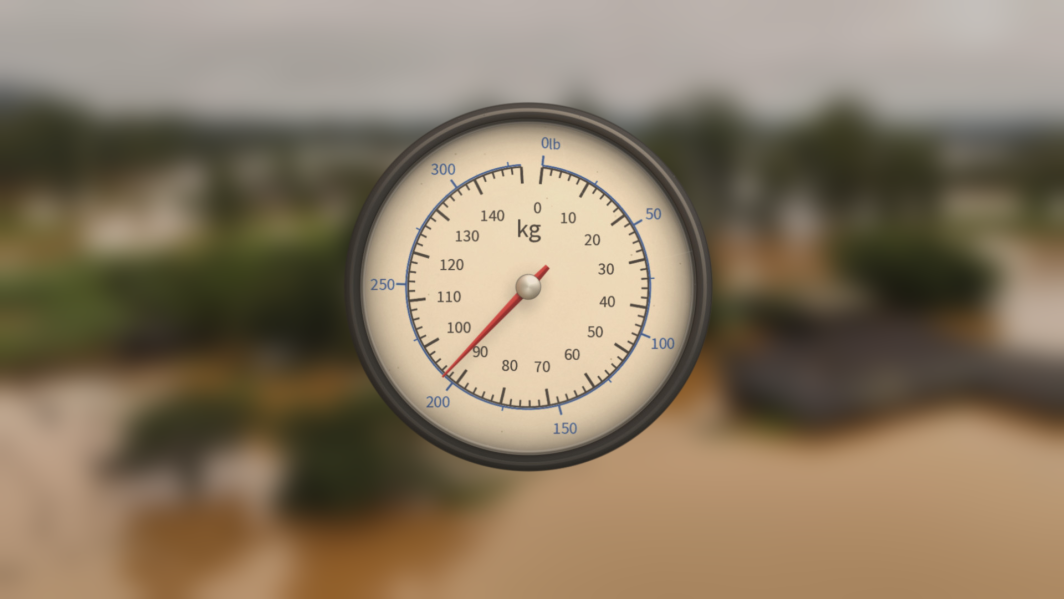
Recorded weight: 93
